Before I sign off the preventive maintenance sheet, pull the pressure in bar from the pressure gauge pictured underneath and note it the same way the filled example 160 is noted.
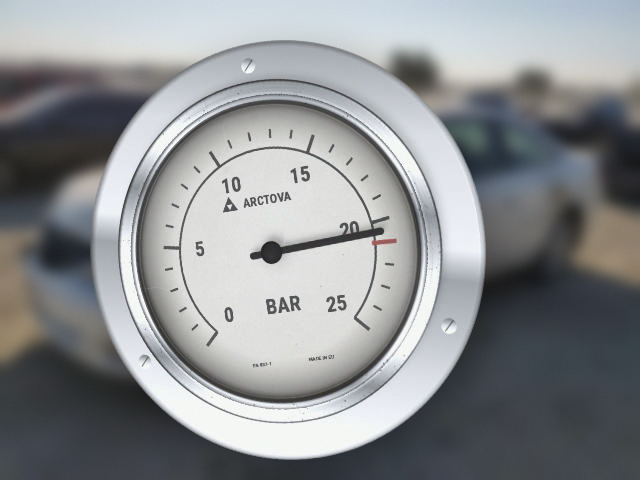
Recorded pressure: 20.5
